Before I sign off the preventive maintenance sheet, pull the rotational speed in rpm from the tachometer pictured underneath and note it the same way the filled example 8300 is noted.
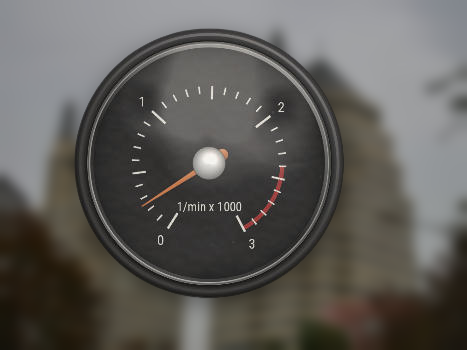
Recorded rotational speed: 250
